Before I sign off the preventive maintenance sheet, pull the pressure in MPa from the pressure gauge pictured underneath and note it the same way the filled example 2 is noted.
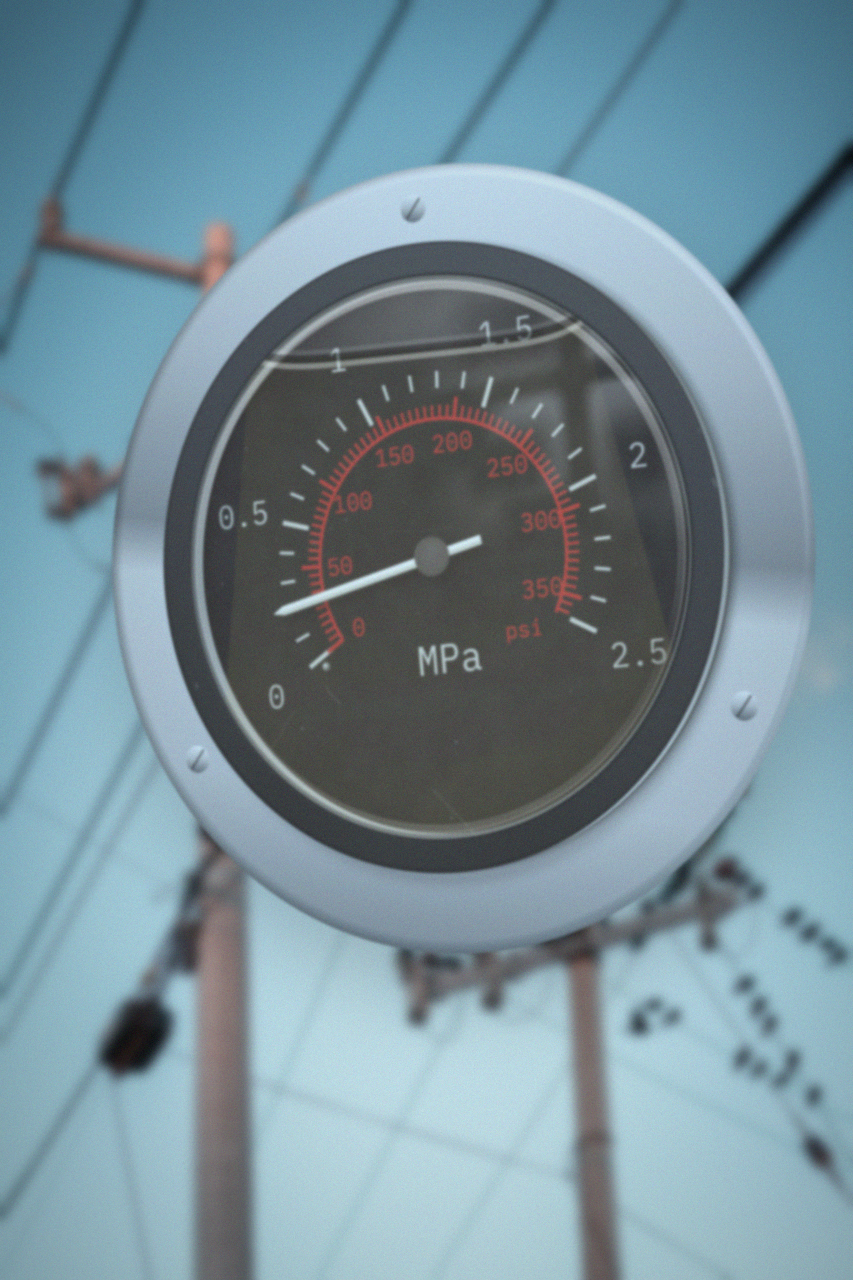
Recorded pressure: 0.2
